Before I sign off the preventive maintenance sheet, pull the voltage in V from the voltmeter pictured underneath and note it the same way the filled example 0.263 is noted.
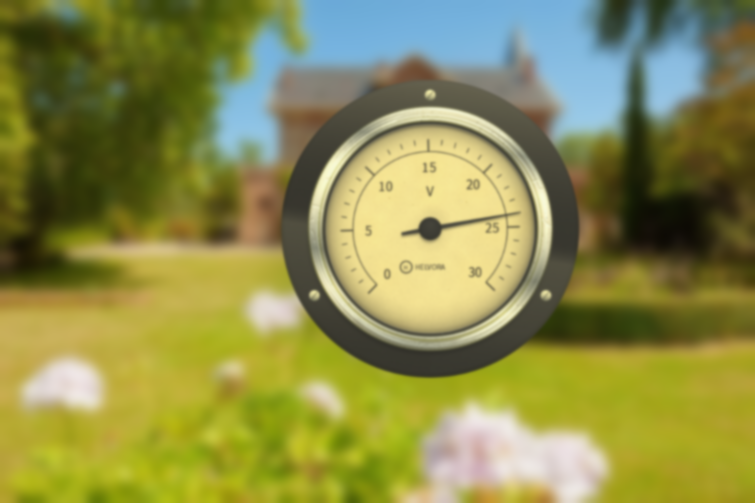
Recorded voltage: 24
